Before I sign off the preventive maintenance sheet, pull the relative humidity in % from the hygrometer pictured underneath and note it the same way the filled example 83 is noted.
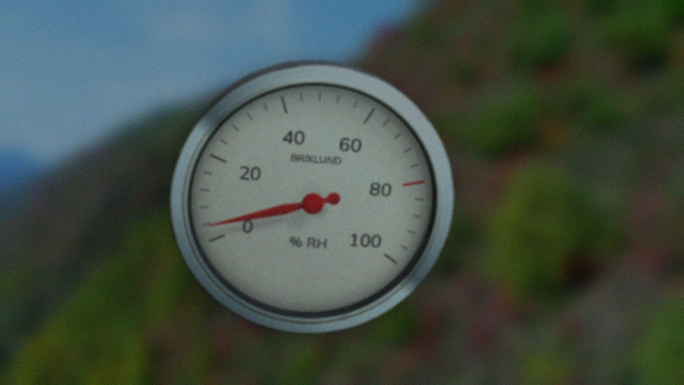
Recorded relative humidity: 4
